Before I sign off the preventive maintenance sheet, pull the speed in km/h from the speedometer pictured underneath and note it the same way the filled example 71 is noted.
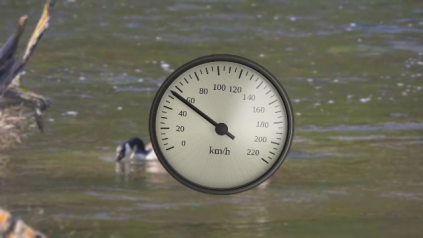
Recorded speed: 55
